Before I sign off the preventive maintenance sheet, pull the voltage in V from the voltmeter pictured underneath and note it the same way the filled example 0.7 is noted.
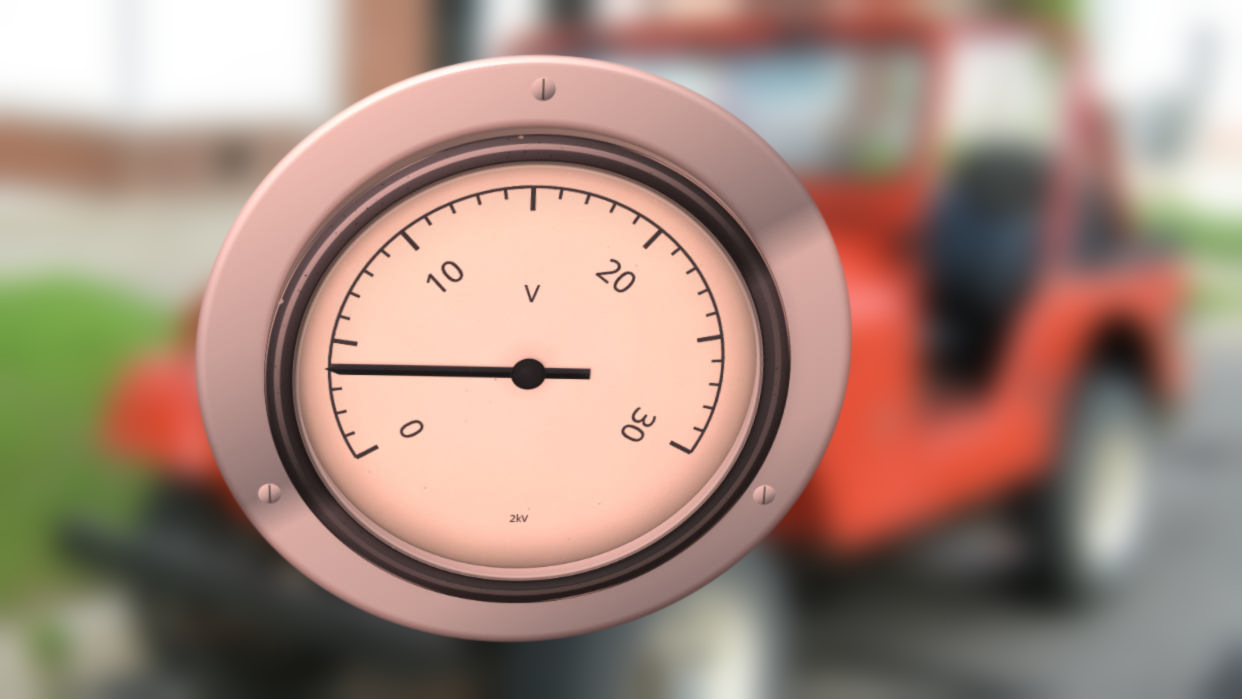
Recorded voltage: 4
